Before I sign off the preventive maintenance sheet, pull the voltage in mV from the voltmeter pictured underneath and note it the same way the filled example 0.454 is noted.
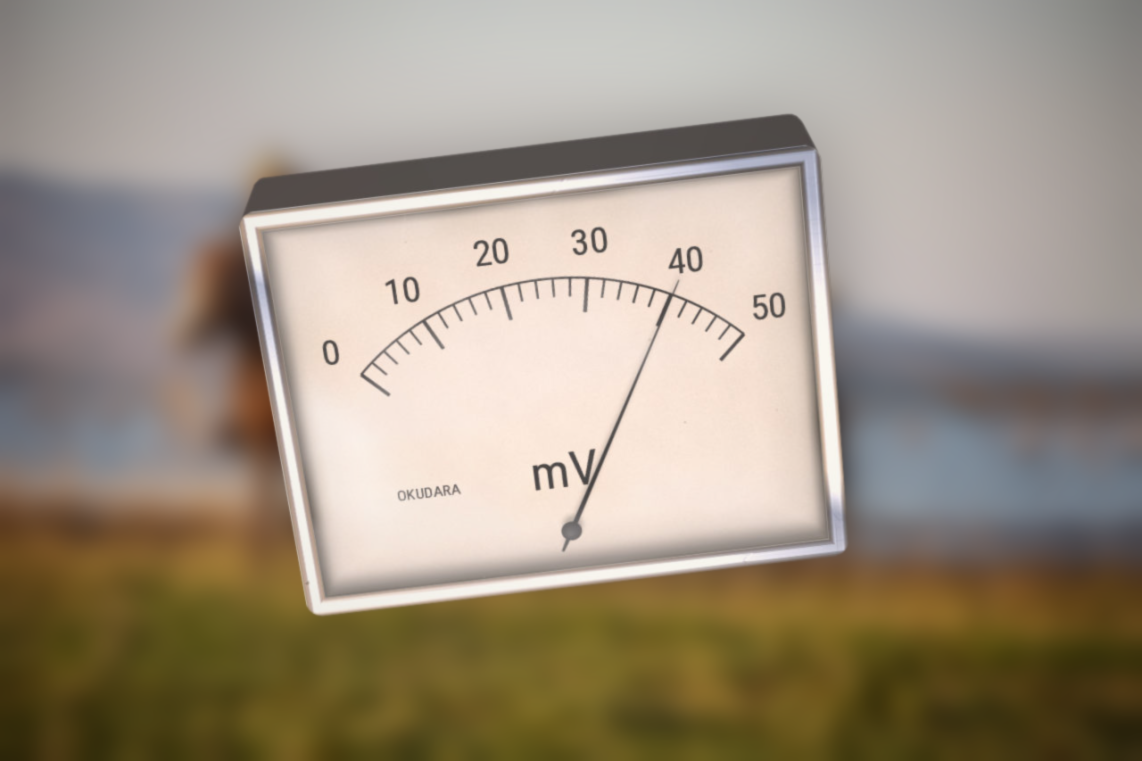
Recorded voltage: 40
